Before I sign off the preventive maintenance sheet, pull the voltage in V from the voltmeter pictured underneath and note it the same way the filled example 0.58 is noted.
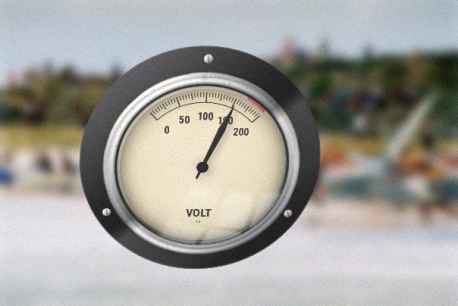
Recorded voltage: 150
